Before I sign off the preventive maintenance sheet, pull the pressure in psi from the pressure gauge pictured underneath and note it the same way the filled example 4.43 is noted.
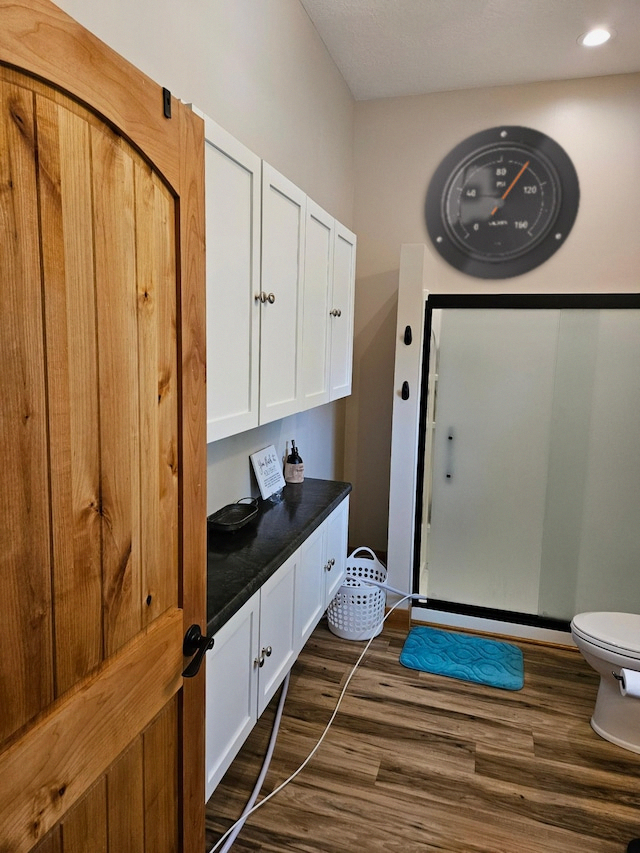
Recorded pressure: 100
